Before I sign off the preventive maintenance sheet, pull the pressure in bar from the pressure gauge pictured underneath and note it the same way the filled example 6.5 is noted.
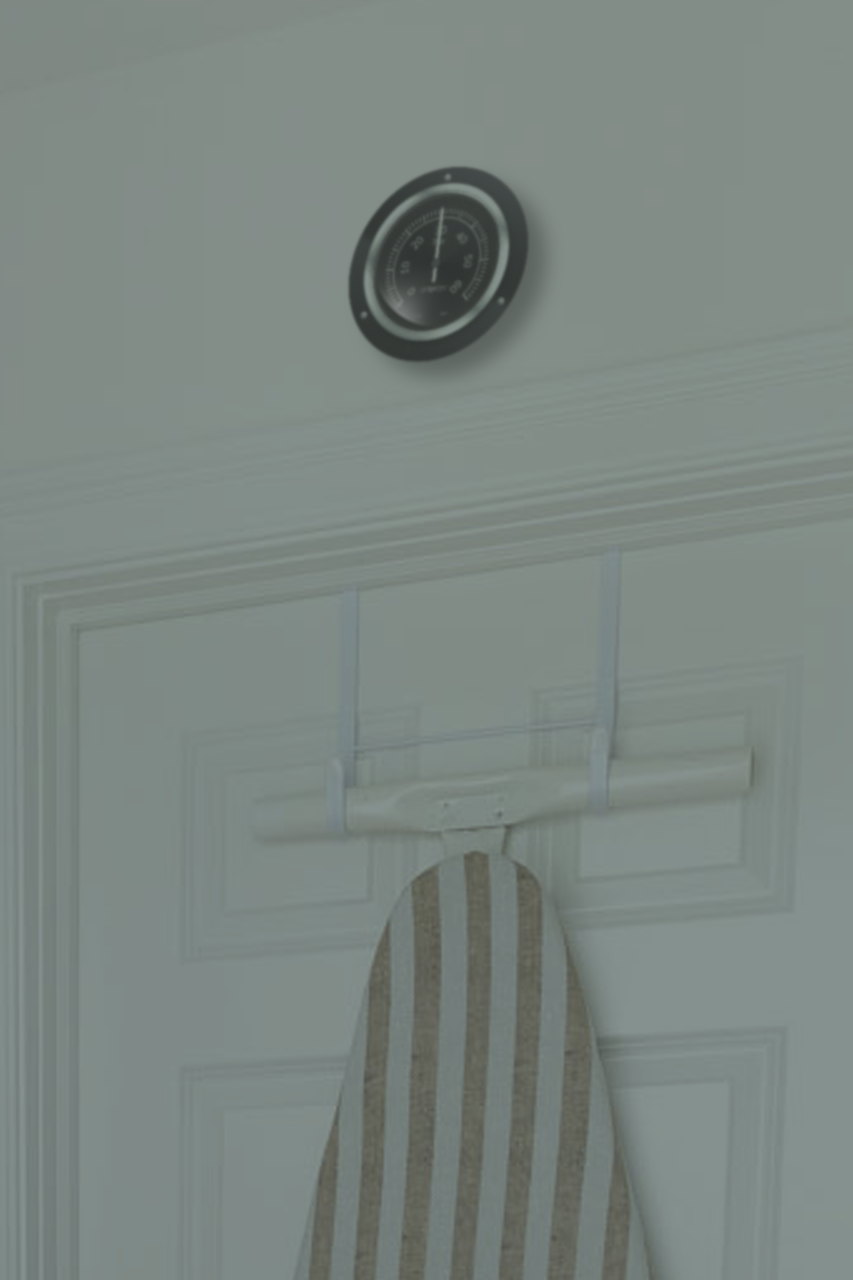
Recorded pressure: 30
